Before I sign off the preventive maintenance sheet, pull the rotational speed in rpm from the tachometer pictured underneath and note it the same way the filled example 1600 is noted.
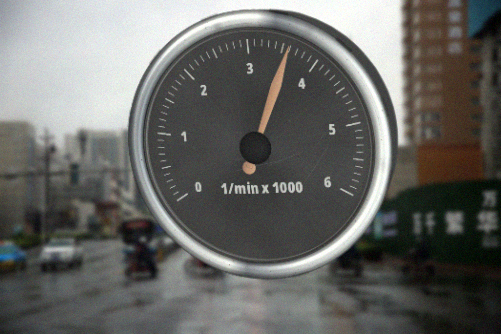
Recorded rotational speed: 3600
